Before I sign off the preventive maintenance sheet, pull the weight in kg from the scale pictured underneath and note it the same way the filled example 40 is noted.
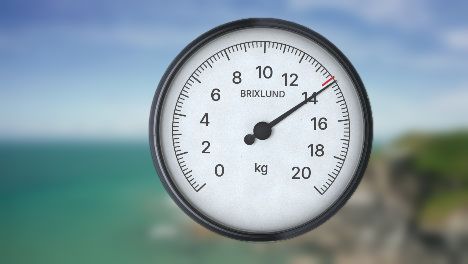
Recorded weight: 14
